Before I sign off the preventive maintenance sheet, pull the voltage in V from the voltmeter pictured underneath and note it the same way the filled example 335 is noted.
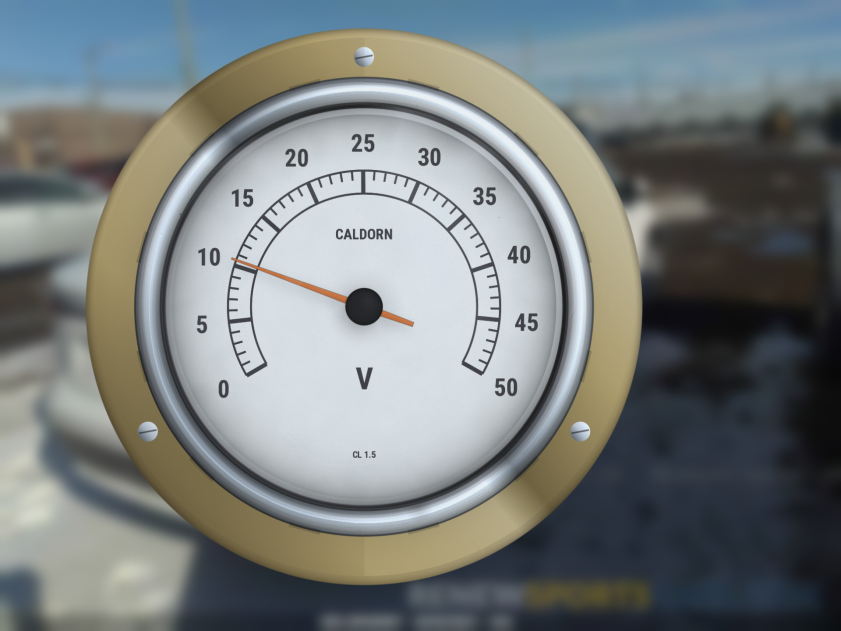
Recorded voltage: 10.5
